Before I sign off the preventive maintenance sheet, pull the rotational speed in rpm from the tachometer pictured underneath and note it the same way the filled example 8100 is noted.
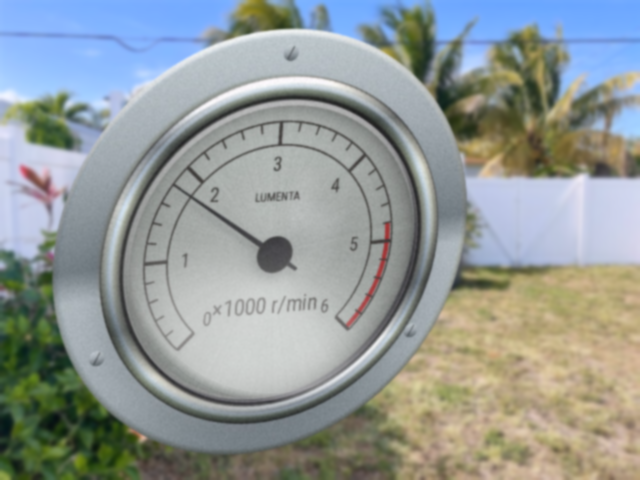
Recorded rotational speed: 1800
